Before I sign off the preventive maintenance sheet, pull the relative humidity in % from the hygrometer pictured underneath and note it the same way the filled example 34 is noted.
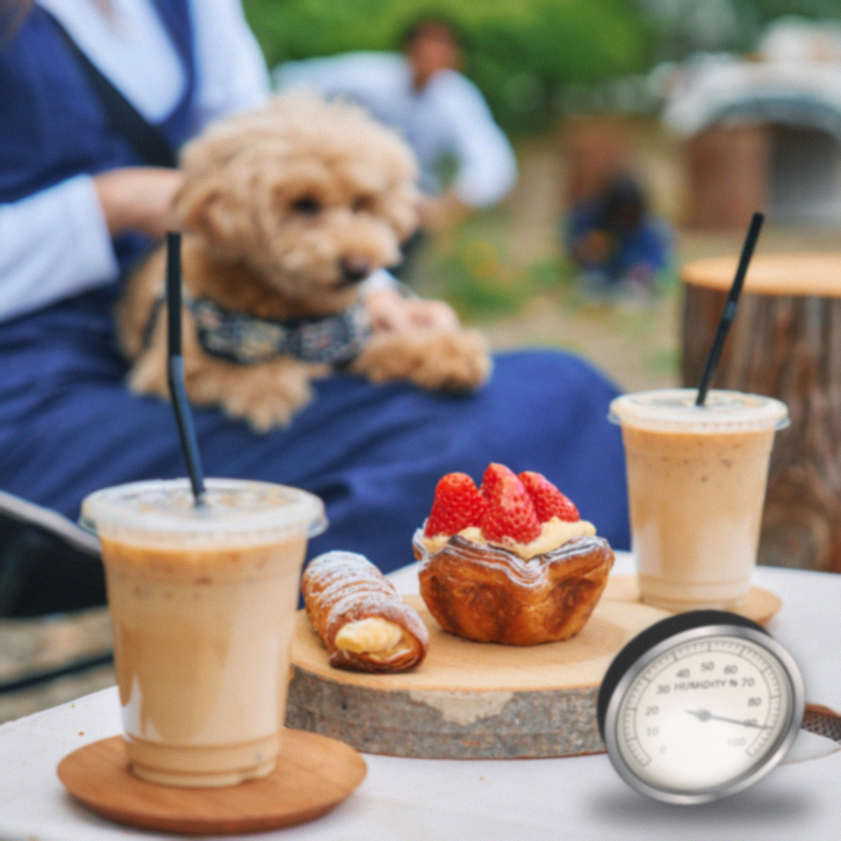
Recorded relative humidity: 90
